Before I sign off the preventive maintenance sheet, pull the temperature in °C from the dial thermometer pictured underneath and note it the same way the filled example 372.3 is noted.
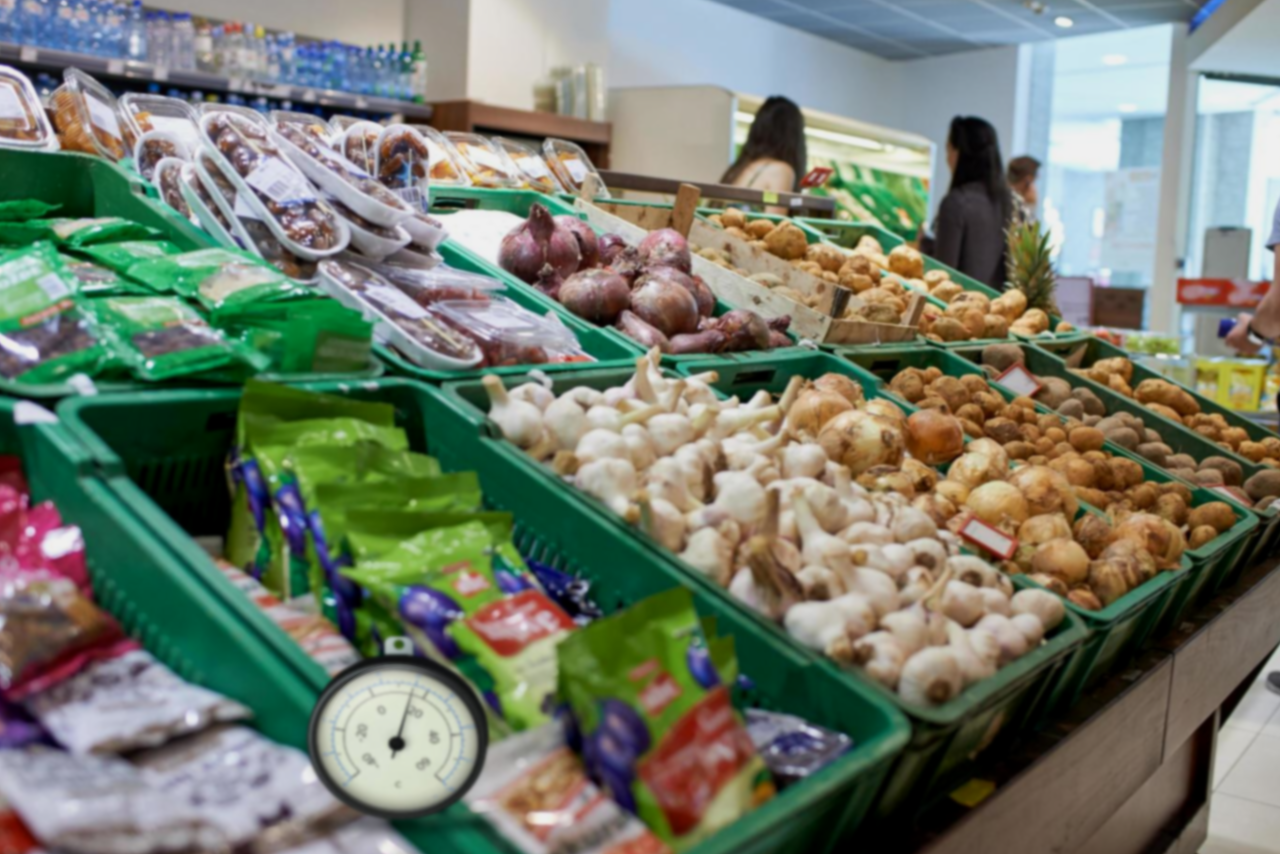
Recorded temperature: 15
